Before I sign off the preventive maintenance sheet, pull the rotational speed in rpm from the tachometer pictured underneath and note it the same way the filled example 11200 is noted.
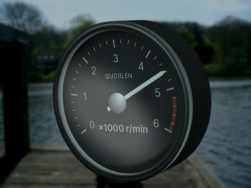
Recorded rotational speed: 4600
